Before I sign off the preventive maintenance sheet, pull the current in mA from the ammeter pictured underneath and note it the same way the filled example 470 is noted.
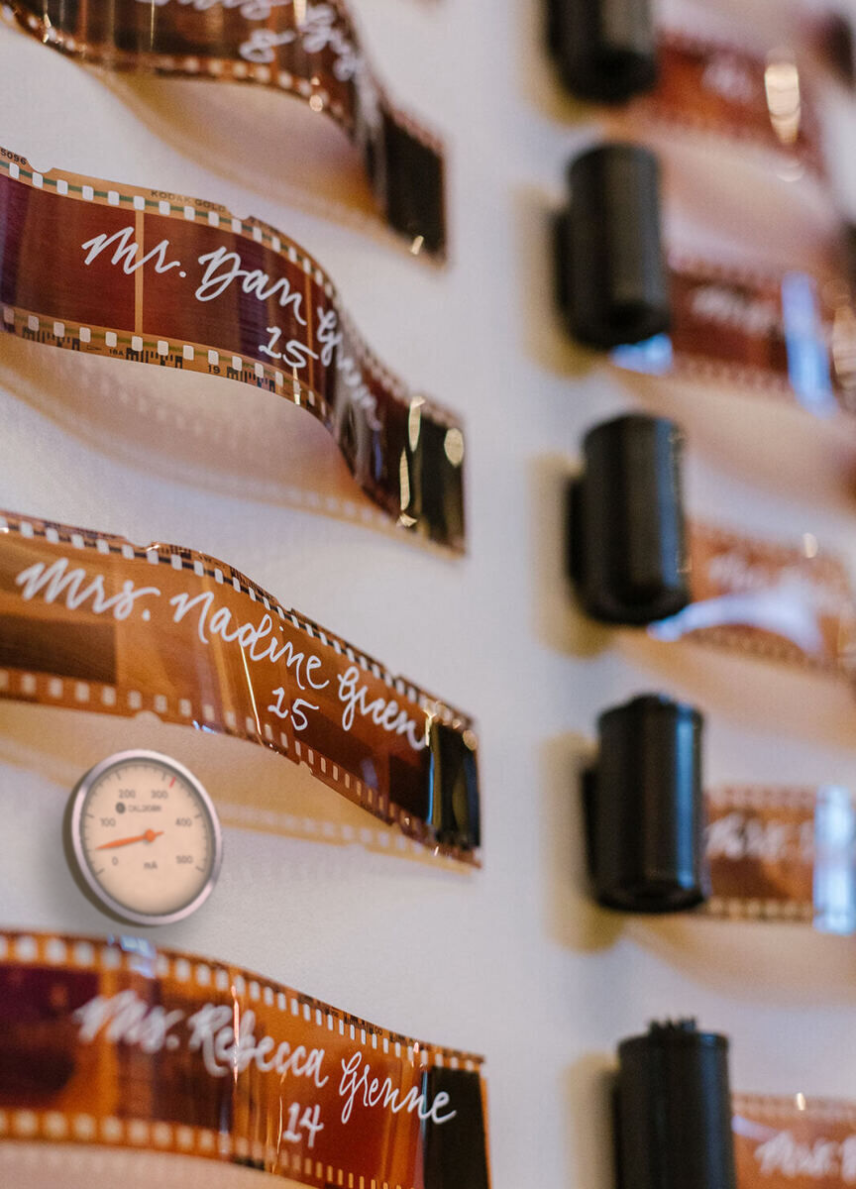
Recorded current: 40
